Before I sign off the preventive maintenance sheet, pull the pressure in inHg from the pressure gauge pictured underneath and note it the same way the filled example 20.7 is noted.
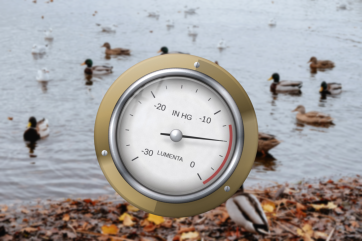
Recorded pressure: -6
